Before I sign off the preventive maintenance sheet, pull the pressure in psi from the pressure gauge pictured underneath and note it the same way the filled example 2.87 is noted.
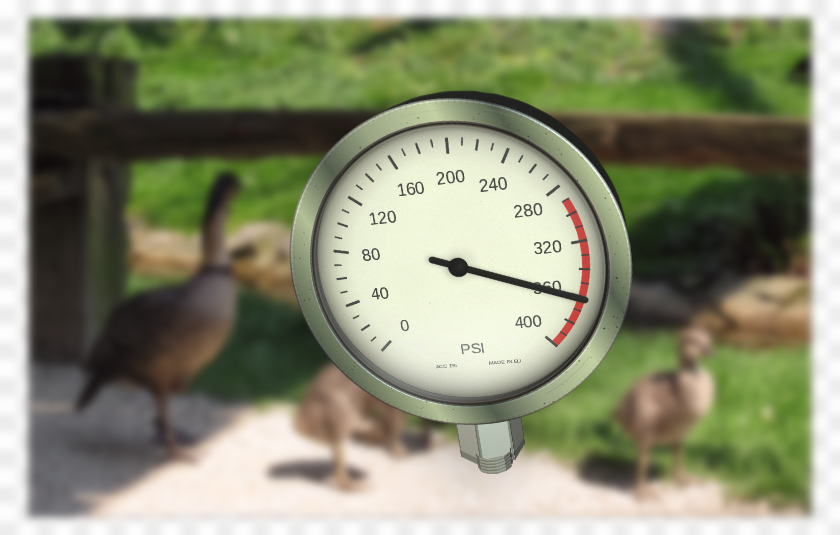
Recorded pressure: 360
